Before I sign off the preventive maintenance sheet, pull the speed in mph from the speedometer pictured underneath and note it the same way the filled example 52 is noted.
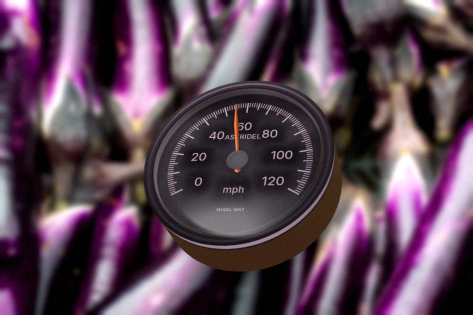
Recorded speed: 55
